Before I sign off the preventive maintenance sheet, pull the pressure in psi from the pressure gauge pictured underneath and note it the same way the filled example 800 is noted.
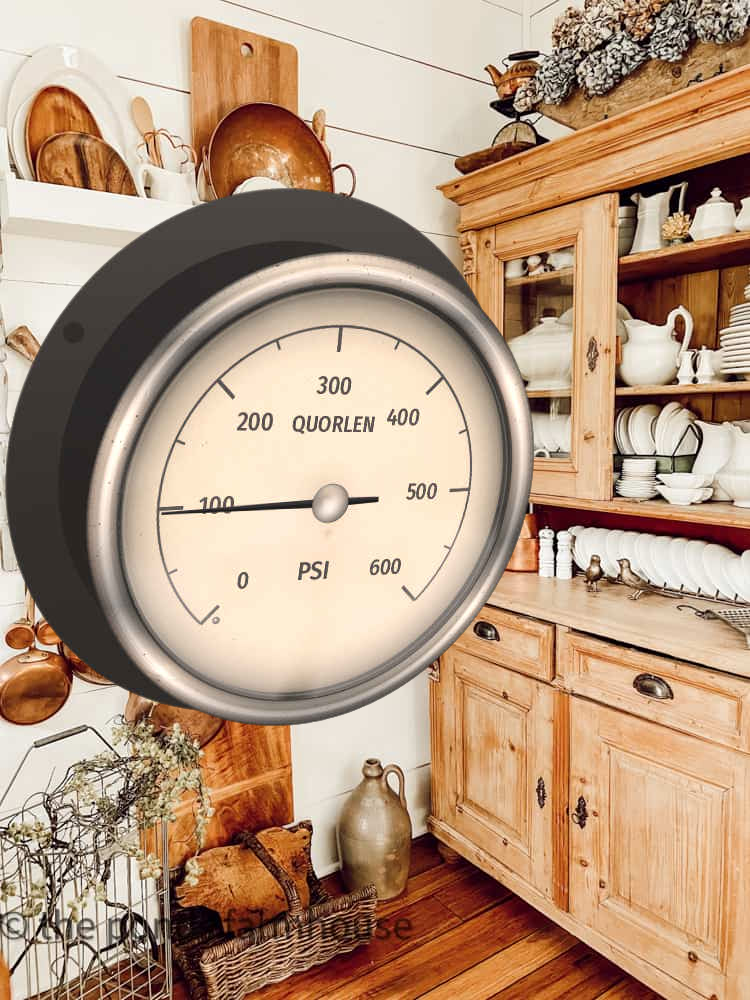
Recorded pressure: 100
